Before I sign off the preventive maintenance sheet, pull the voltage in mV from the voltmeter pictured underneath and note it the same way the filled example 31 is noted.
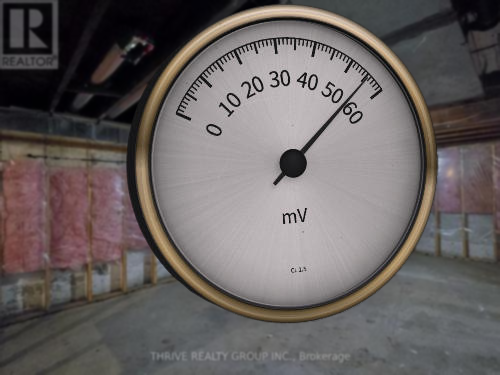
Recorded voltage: 55
